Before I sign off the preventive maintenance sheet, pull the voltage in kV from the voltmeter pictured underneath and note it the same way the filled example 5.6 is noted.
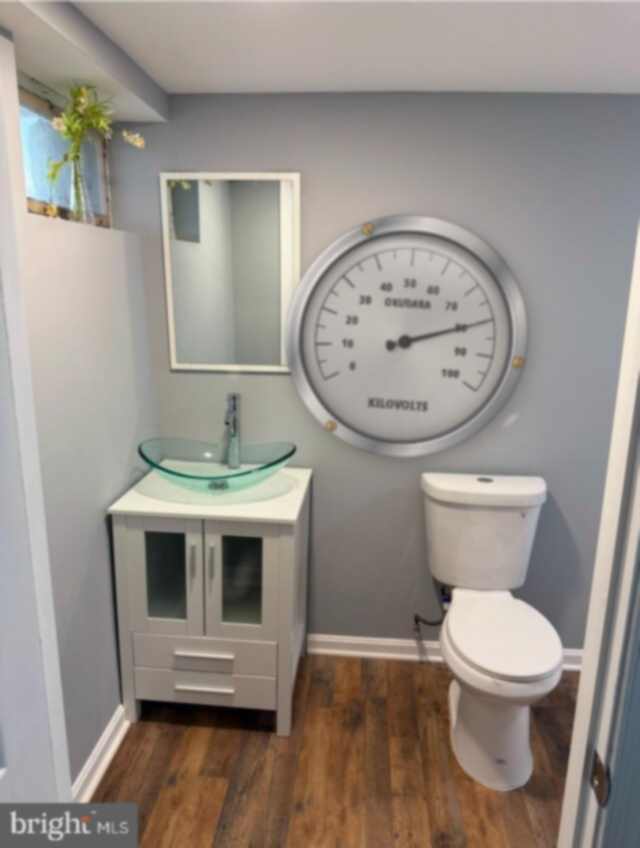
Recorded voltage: 80
